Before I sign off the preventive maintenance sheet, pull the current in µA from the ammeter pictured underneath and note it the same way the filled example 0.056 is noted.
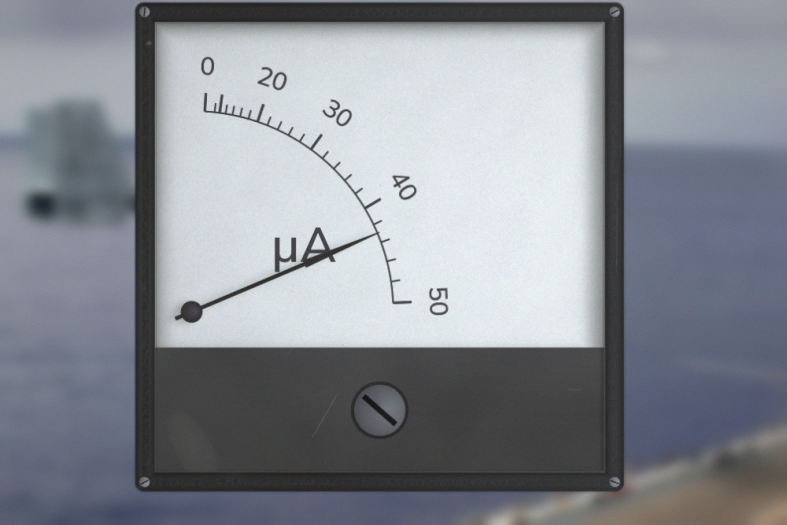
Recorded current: 43
